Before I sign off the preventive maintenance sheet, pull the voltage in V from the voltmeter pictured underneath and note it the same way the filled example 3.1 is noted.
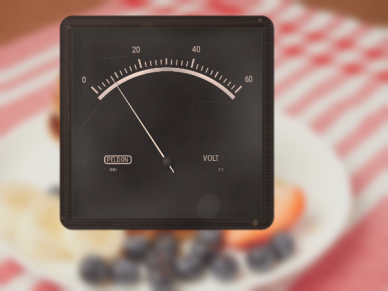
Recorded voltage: 8
